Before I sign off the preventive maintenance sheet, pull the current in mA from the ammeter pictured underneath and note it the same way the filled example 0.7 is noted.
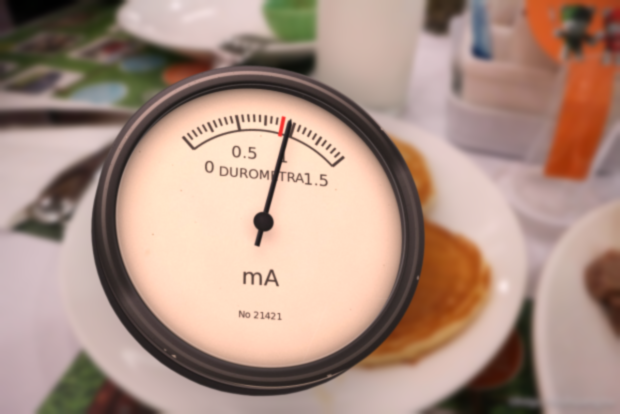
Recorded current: 0.95
